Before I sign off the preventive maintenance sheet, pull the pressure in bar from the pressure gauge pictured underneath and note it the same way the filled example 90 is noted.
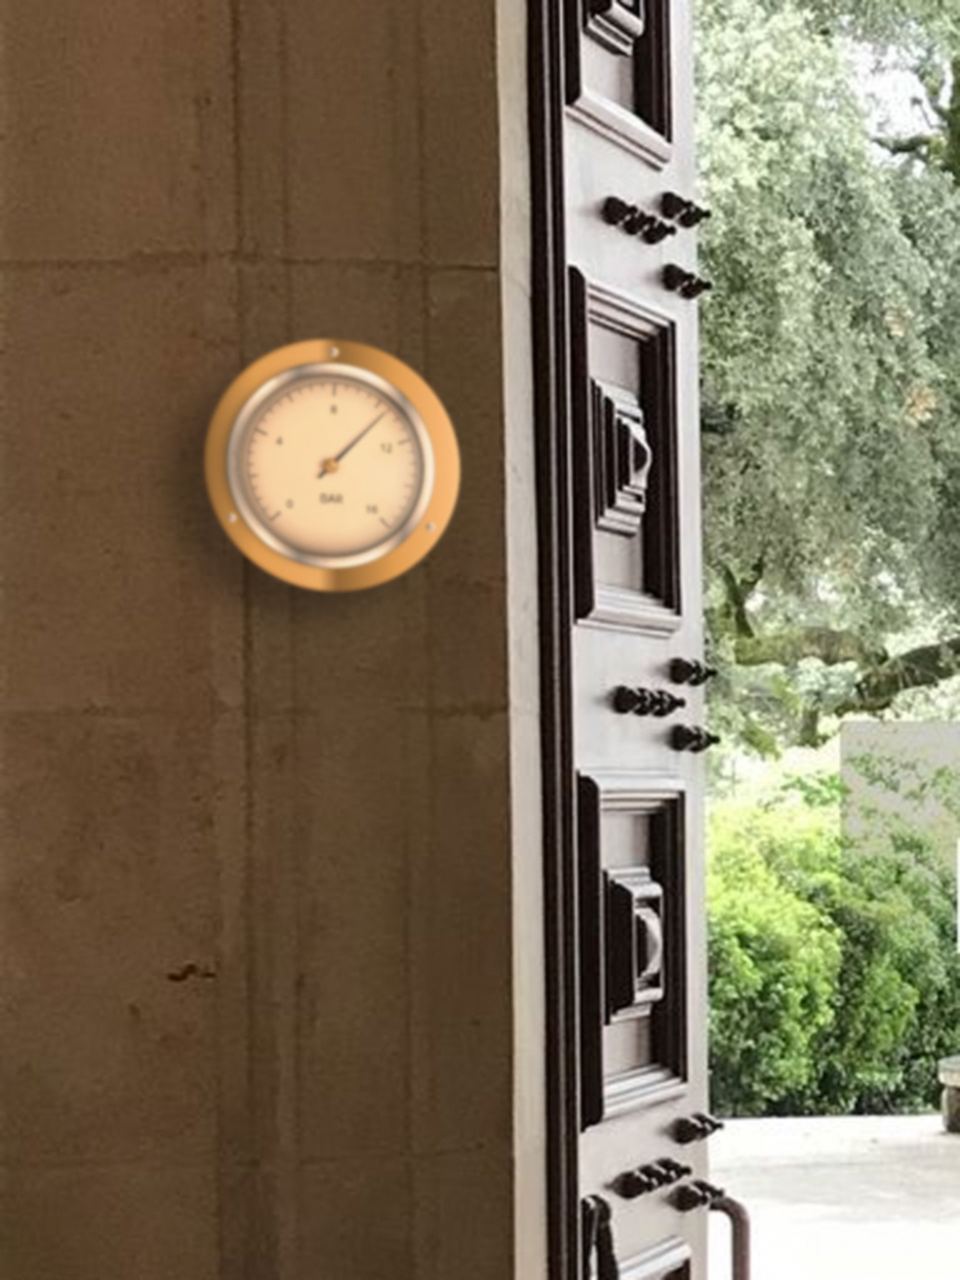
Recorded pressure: 10.5
